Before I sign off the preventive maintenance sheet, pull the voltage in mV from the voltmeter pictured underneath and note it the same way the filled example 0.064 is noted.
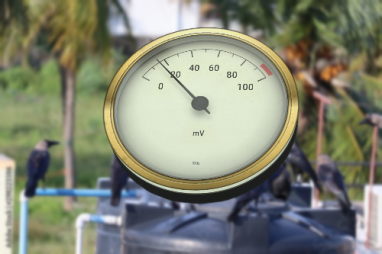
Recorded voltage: 15
